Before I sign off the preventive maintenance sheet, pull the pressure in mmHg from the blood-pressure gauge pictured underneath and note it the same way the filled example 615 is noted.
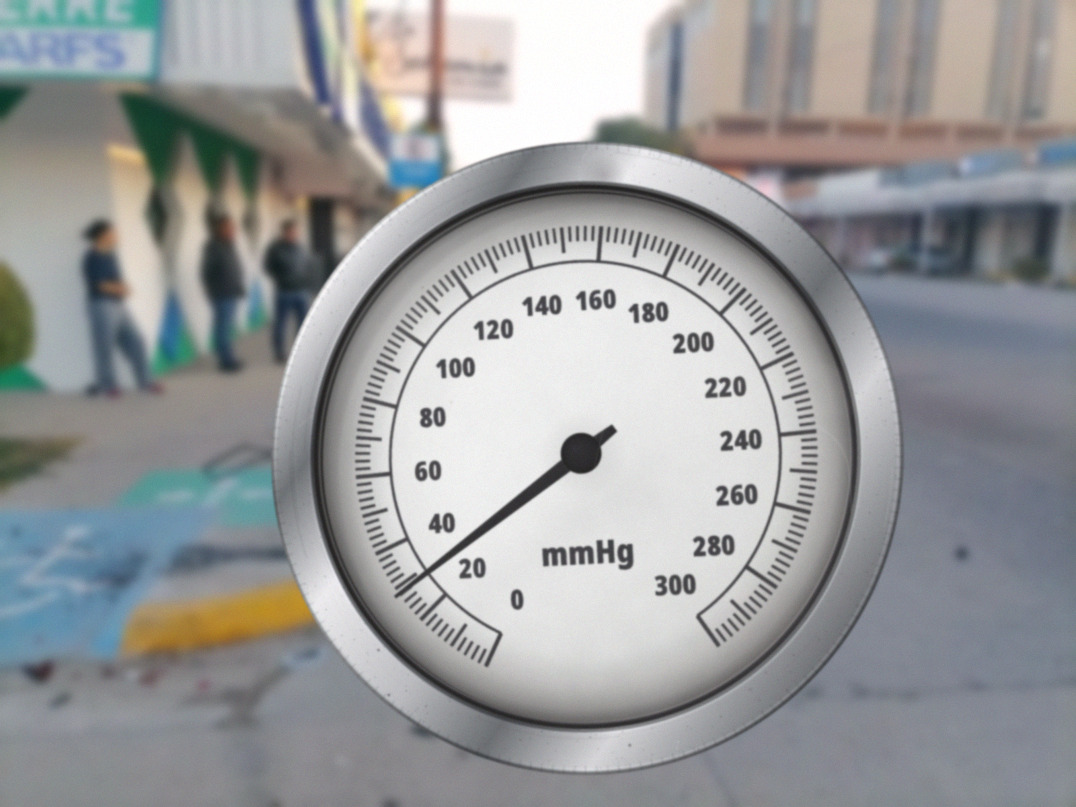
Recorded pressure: 28
